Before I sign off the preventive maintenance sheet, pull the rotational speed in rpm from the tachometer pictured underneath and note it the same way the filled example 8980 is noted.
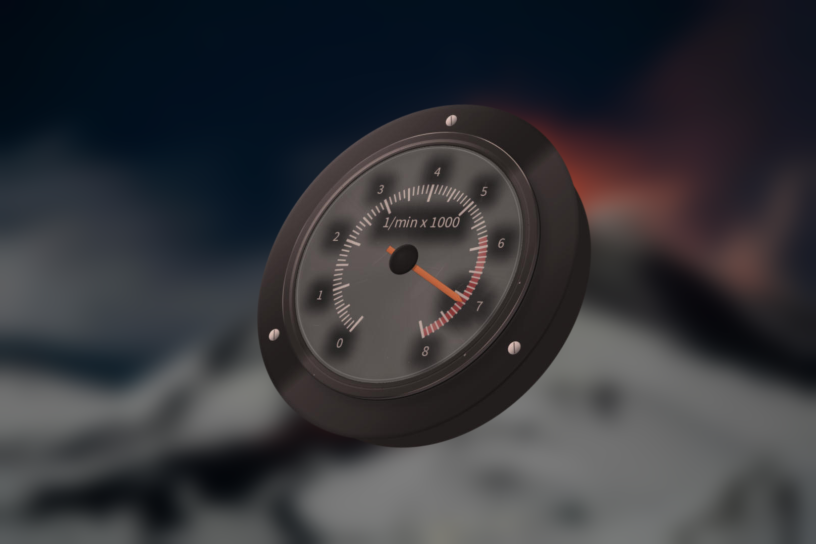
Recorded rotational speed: 7100
